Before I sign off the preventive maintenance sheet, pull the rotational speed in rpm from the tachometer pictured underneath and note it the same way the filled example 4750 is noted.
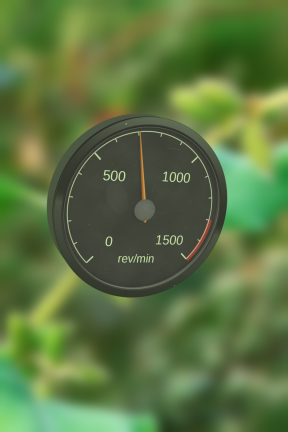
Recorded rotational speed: 700
